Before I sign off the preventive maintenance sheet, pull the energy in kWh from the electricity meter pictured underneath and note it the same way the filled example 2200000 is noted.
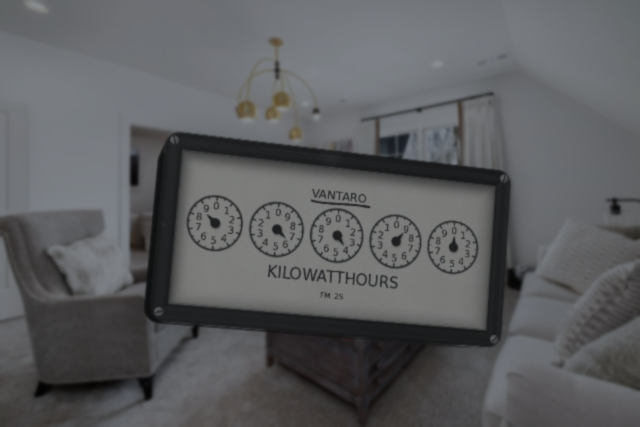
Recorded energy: 86390
